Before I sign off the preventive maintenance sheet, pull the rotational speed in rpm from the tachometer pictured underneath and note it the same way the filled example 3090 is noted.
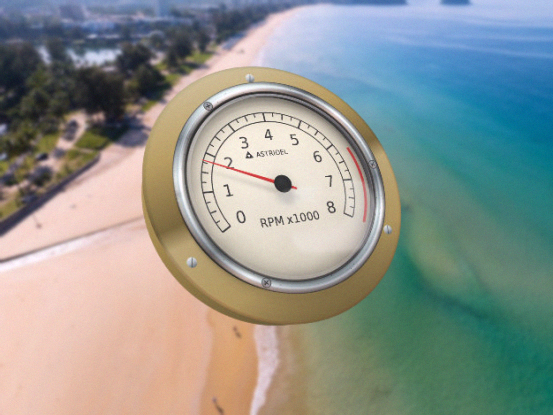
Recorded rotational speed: 1750
